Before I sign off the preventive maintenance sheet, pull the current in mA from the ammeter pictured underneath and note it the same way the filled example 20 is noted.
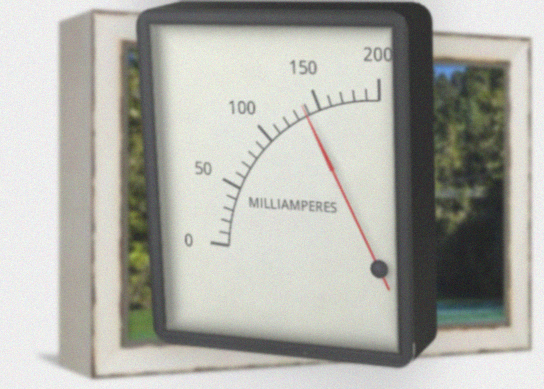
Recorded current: 140
